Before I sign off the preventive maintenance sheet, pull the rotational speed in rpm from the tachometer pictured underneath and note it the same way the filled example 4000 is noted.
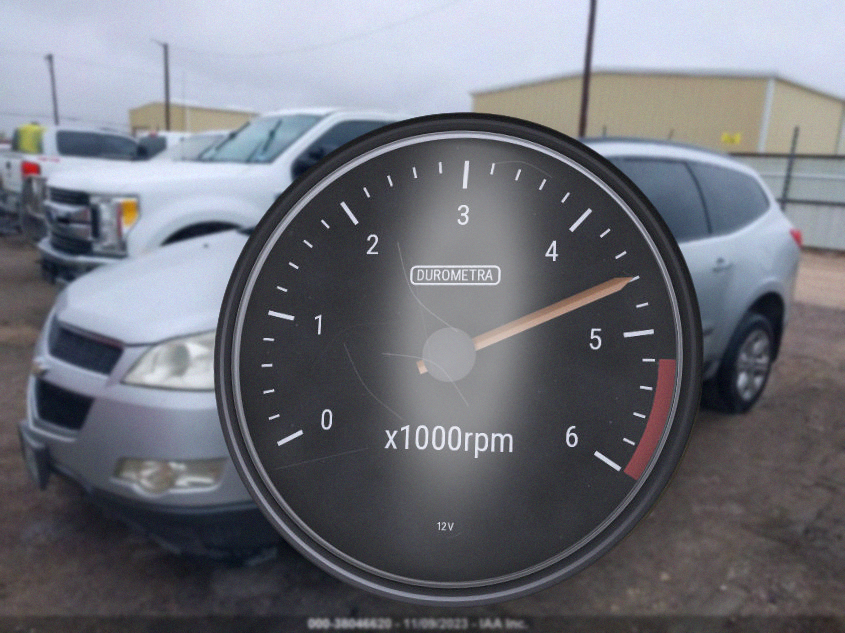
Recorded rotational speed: 4600
